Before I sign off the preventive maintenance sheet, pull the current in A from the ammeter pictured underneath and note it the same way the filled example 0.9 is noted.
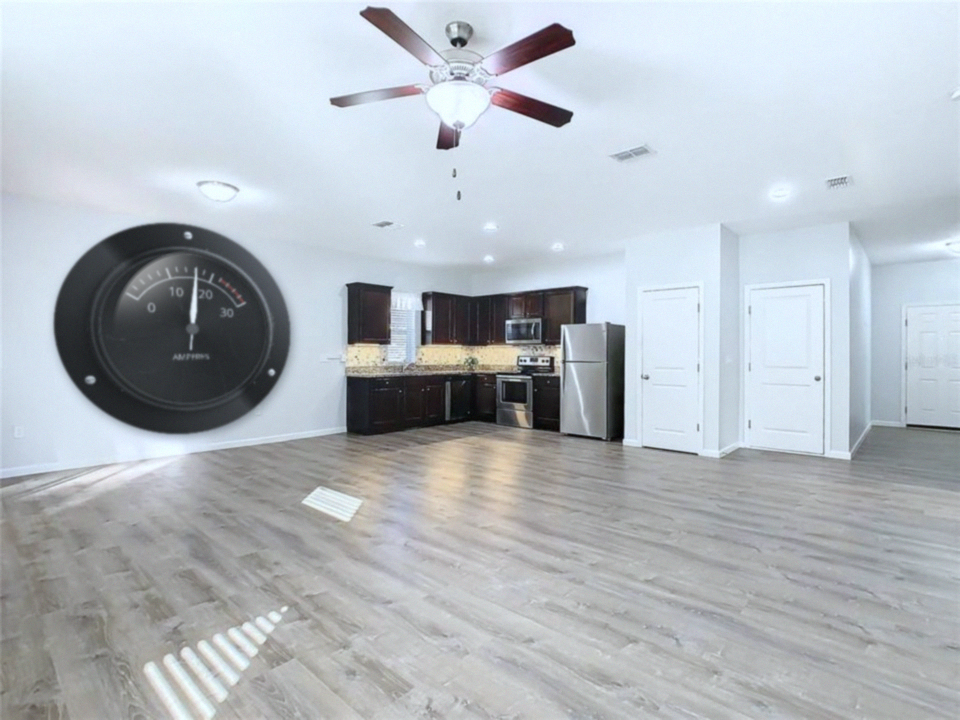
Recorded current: 16
